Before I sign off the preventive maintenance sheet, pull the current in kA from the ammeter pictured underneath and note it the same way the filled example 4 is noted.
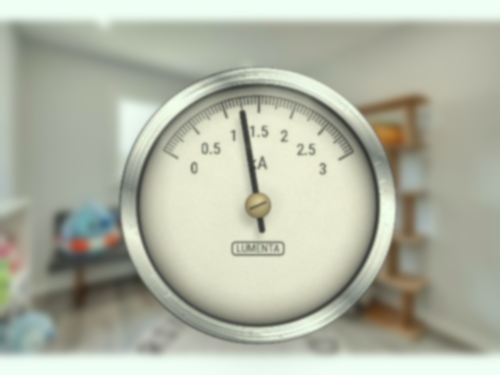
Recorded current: 1.25
